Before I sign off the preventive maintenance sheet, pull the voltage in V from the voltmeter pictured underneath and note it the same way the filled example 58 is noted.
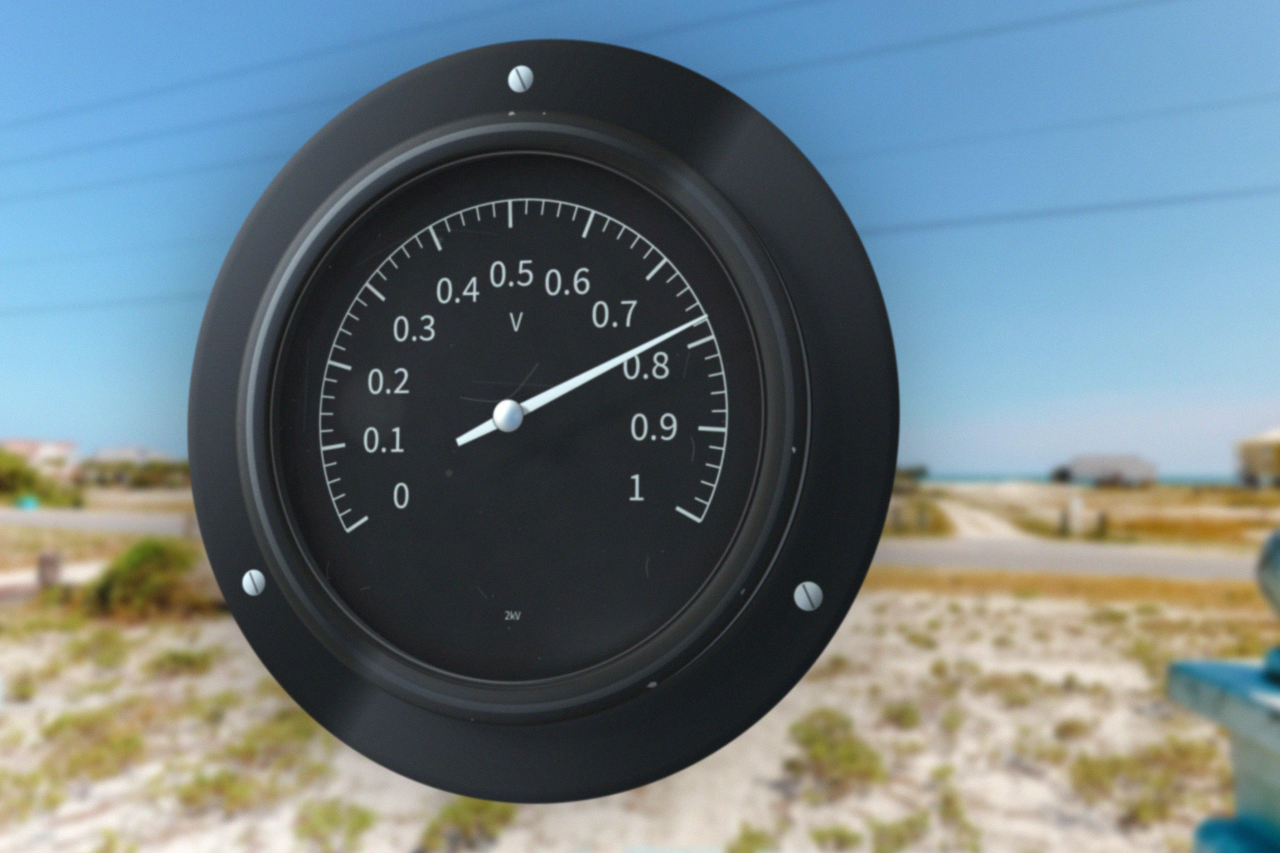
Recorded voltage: 0.78
